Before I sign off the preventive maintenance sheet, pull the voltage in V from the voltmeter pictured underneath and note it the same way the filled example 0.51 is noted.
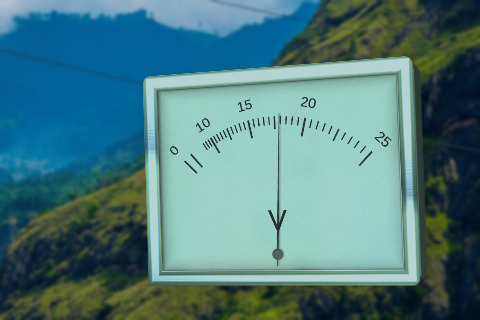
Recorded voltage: 18
